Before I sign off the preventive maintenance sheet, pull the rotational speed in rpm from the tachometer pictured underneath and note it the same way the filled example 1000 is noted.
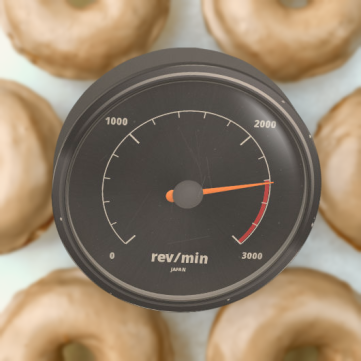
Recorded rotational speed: 2400
